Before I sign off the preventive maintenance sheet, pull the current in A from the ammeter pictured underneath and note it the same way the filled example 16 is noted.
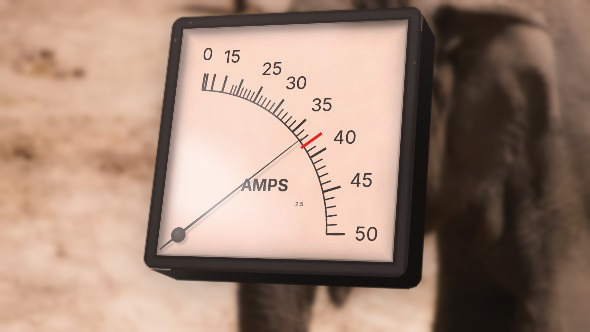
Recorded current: 37
